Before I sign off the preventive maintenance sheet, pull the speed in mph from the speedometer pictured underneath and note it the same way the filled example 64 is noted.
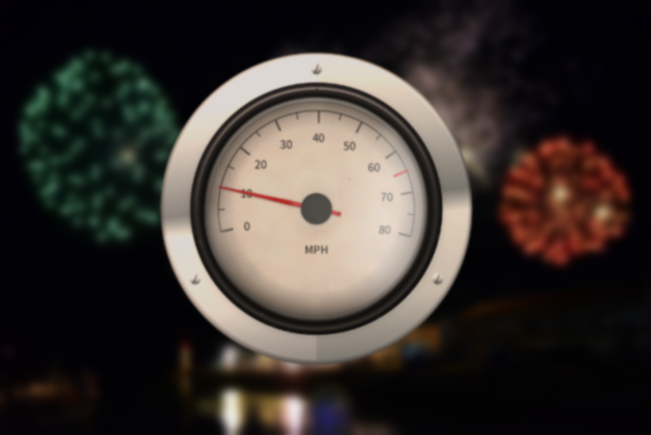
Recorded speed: 10
